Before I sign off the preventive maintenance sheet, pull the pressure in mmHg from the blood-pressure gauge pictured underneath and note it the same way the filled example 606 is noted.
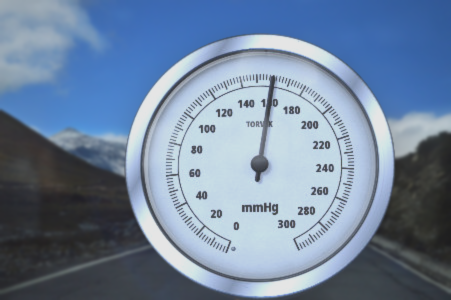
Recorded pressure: 160
